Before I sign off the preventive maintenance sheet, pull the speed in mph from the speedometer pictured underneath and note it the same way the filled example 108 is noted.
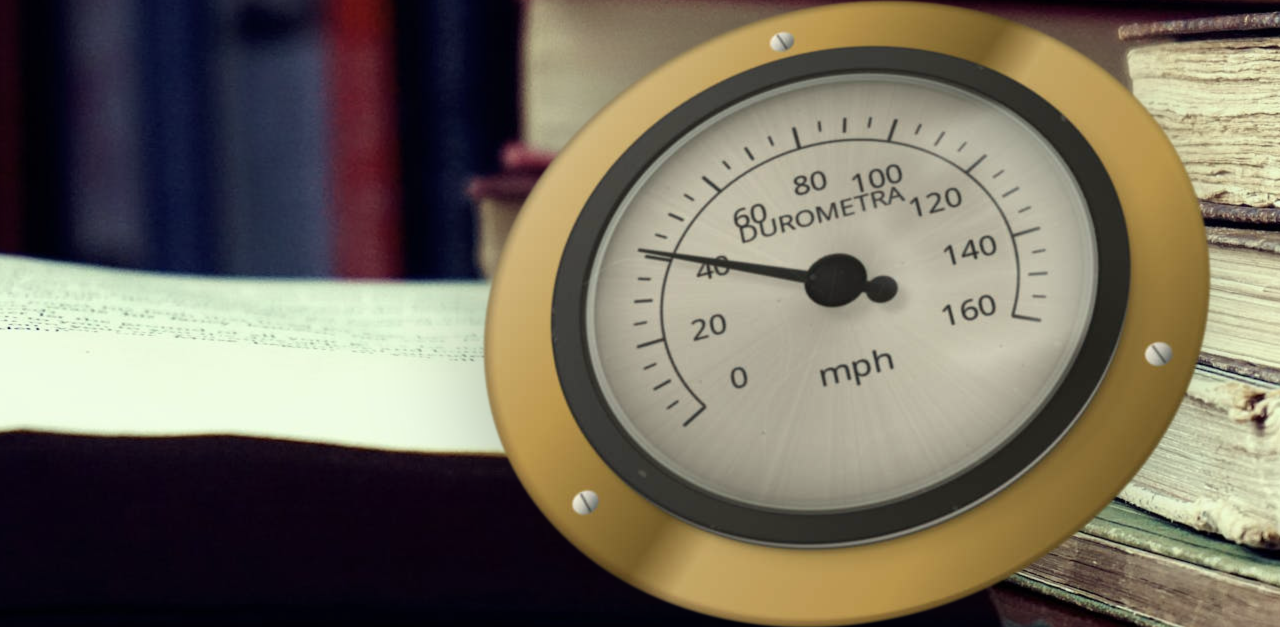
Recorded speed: 40
